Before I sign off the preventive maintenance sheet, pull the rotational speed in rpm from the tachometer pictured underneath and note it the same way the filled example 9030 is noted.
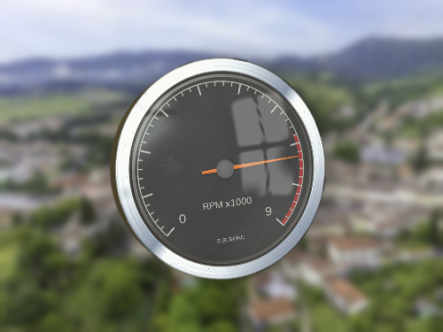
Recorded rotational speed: 7300
